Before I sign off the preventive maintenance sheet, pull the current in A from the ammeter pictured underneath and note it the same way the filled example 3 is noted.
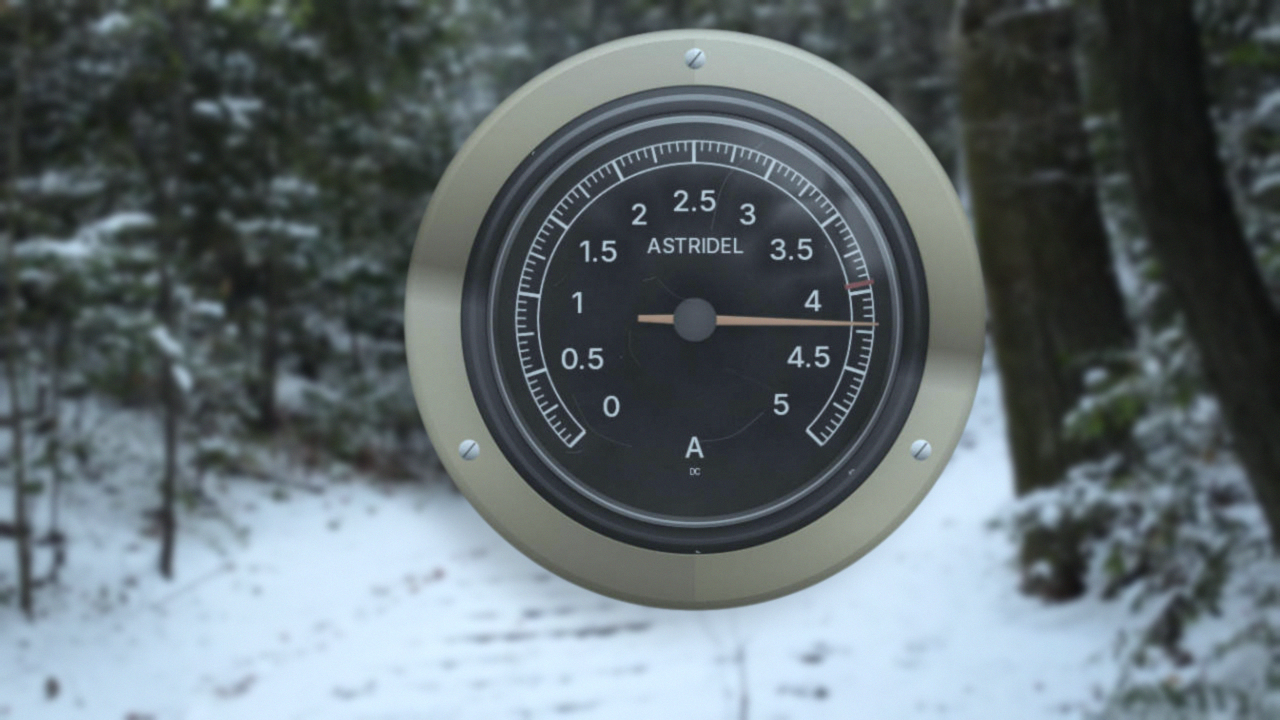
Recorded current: 4.2
